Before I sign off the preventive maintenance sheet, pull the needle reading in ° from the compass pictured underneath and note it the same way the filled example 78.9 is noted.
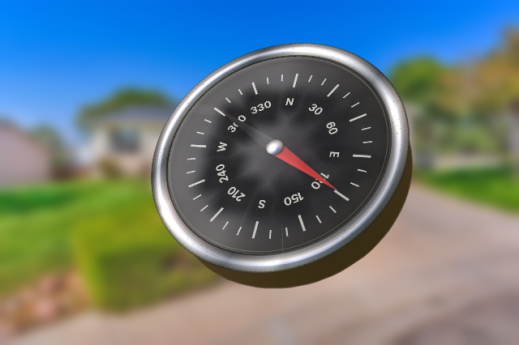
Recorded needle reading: 120
